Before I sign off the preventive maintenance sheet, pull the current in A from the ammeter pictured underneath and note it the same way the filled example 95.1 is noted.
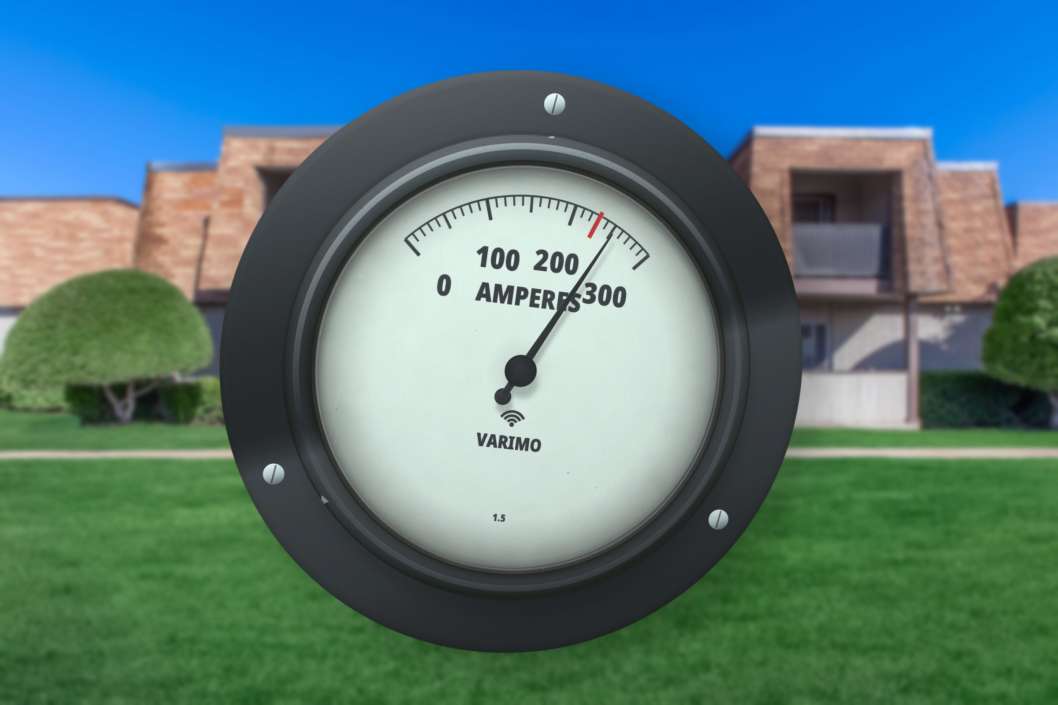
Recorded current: 250
